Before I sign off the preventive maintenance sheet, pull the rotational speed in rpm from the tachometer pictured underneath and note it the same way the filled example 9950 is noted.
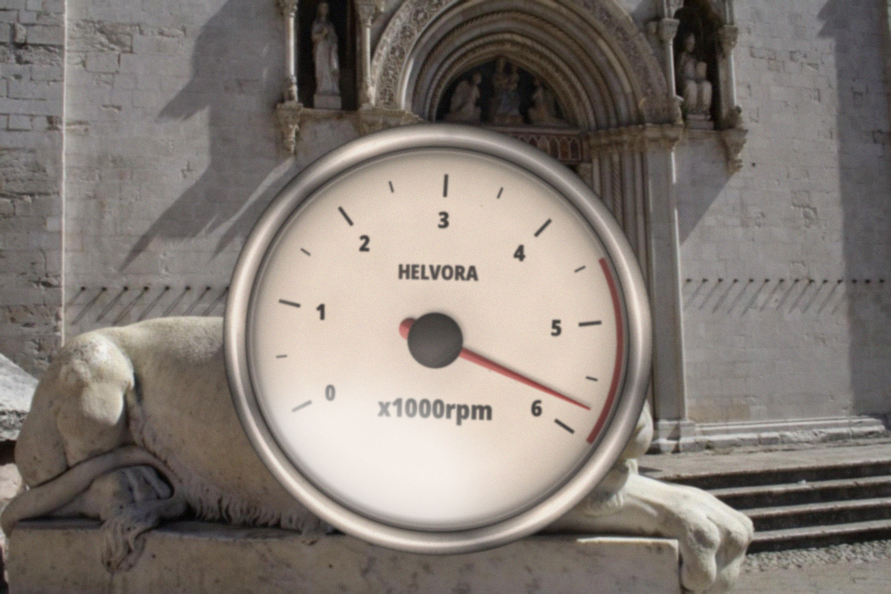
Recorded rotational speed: 5750
